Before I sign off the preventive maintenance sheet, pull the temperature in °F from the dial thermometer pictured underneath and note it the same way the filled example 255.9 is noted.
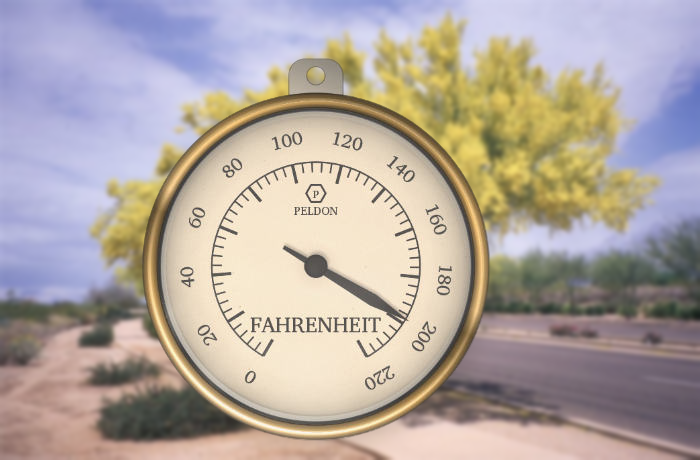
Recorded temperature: 198
